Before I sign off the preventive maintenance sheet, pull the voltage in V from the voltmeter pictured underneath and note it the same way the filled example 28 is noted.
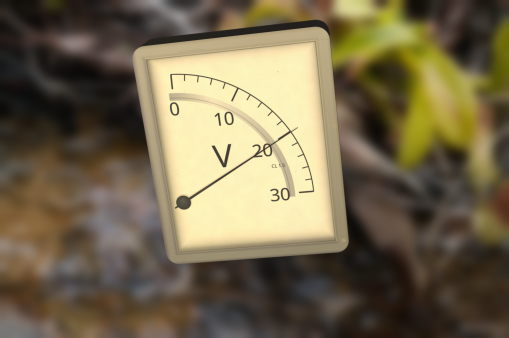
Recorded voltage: 20
